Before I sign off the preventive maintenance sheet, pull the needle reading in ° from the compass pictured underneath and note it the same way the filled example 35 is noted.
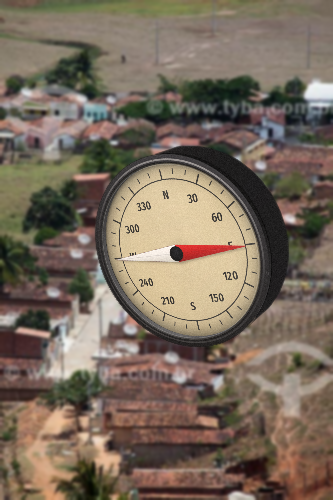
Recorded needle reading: 90
